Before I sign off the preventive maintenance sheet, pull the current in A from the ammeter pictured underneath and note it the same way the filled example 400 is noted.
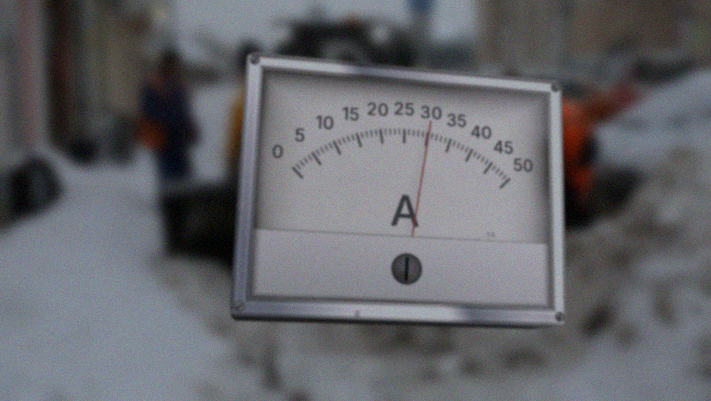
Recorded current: 30
